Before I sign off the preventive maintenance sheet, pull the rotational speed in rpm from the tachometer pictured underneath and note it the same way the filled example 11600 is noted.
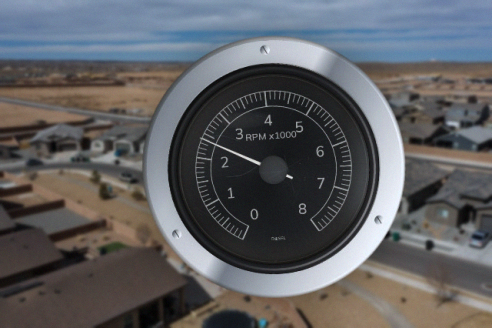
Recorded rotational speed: 2400
